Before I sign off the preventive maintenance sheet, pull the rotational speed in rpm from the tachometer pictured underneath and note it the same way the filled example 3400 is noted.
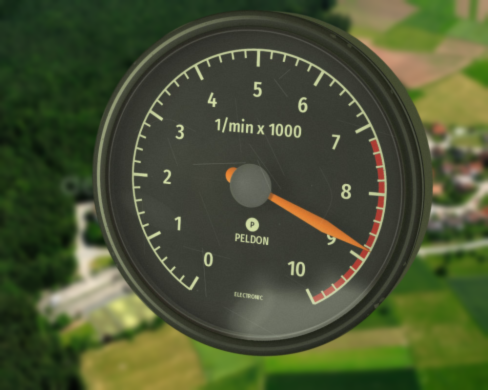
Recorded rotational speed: 8800
